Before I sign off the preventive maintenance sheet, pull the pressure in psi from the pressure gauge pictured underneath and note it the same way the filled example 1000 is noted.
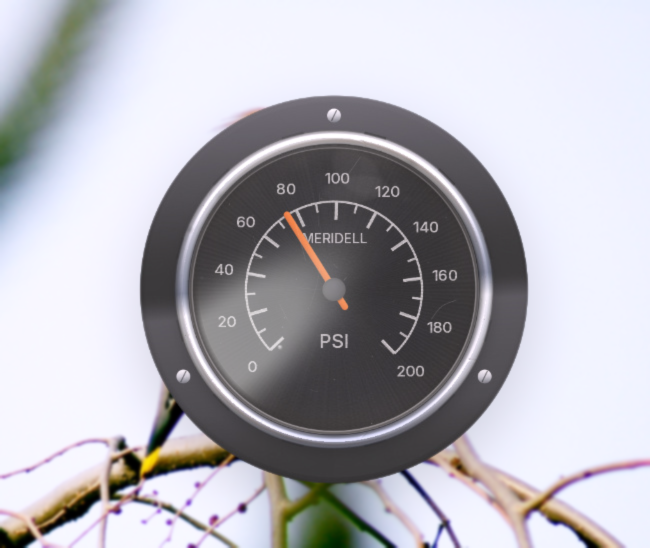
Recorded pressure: 75
